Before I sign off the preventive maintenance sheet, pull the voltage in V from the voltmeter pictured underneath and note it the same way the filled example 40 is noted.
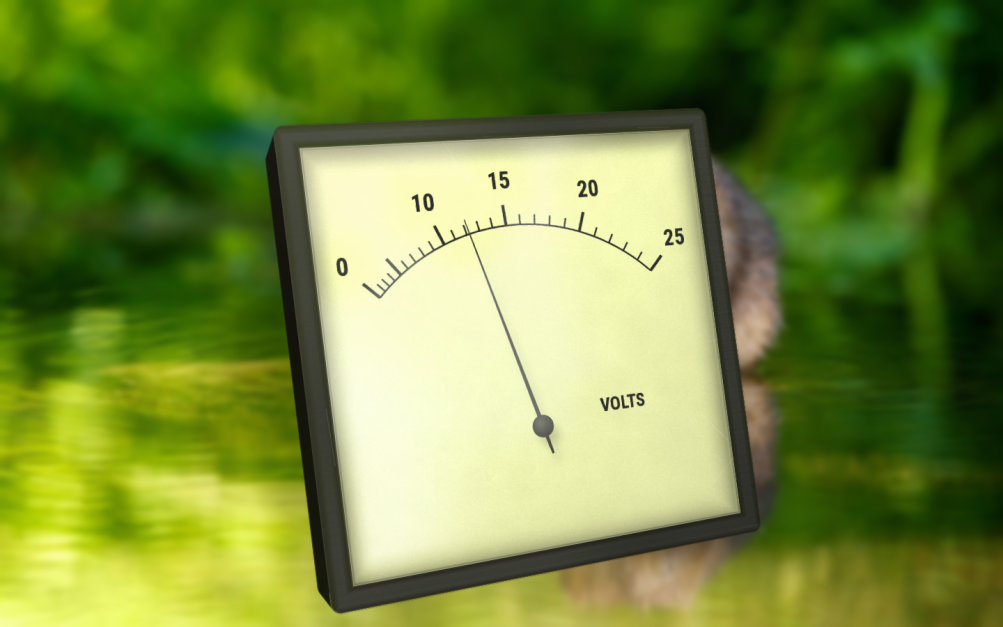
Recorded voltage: 12
